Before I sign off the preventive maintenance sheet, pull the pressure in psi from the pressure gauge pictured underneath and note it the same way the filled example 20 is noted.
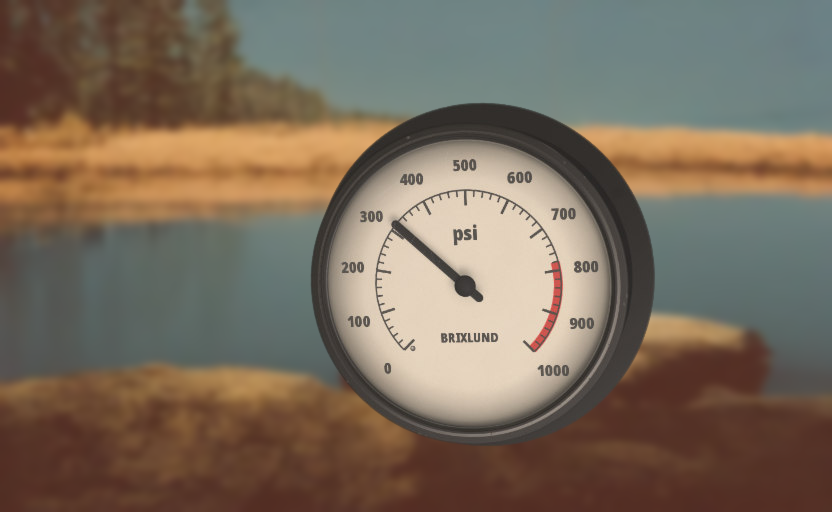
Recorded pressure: 320
